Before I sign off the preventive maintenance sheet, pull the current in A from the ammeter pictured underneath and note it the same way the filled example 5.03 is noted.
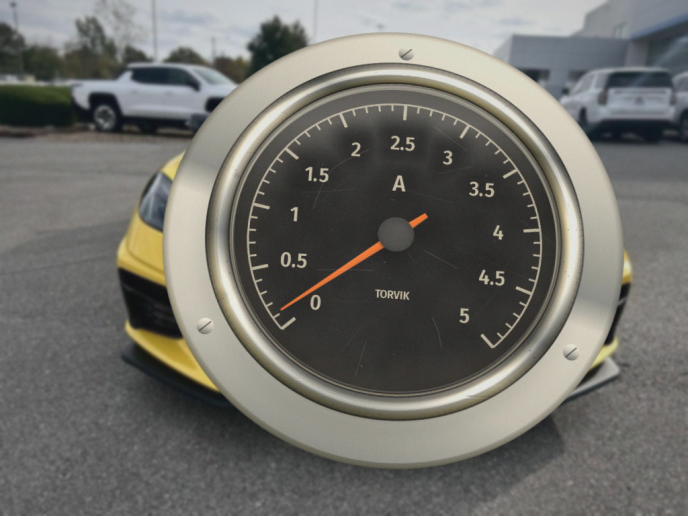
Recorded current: 0.1
